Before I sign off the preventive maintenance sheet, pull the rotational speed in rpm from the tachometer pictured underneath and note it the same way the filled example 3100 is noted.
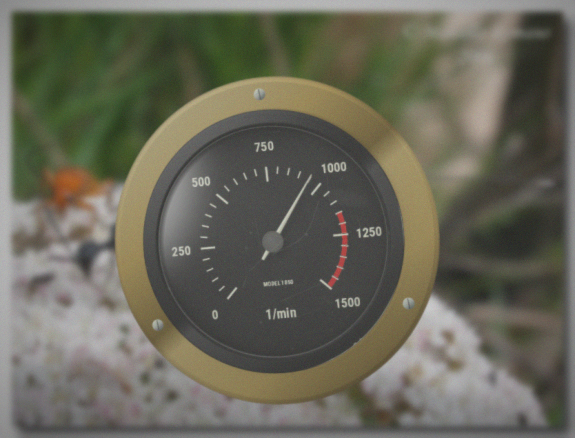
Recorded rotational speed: 950
